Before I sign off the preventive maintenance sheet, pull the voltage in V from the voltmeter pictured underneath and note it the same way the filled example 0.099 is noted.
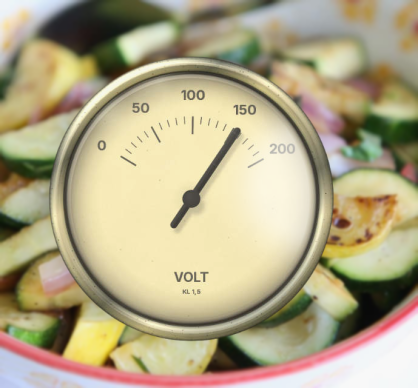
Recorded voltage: 155
